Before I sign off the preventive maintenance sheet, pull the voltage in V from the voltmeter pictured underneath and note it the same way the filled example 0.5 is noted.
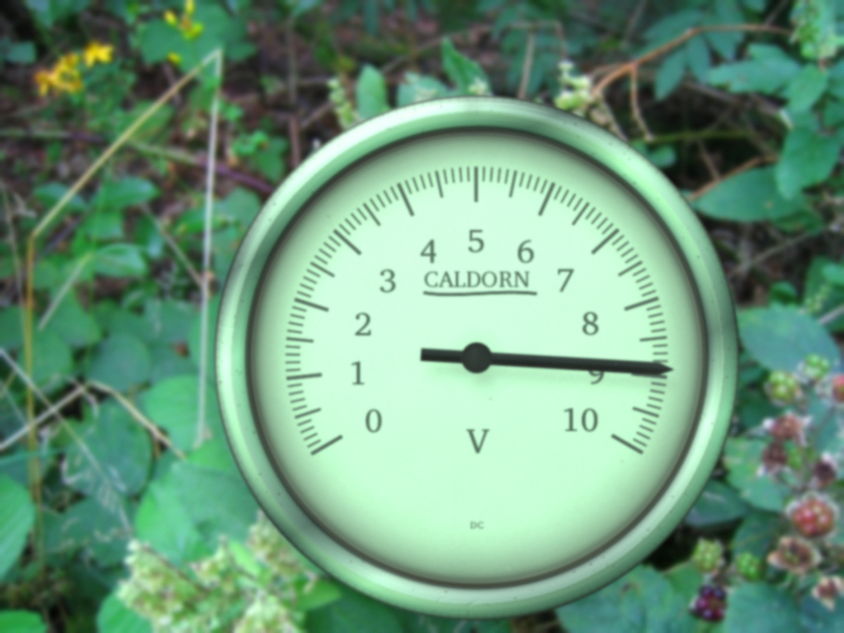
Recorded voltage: 8.9
